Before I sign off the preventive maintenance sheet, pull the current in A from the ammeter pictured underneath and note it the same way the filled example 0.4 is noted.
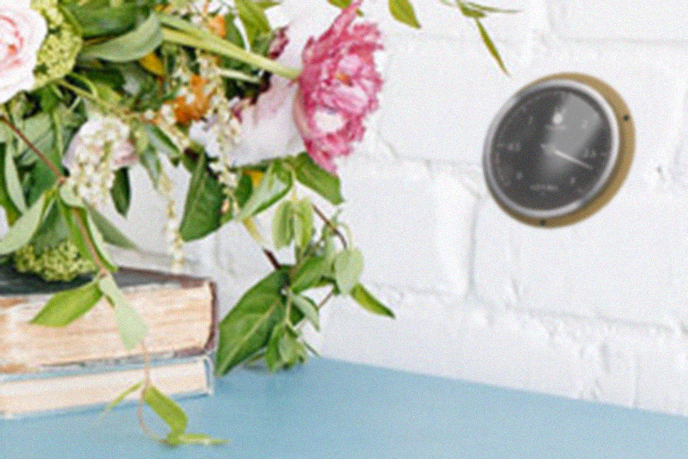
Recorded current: 2.7
